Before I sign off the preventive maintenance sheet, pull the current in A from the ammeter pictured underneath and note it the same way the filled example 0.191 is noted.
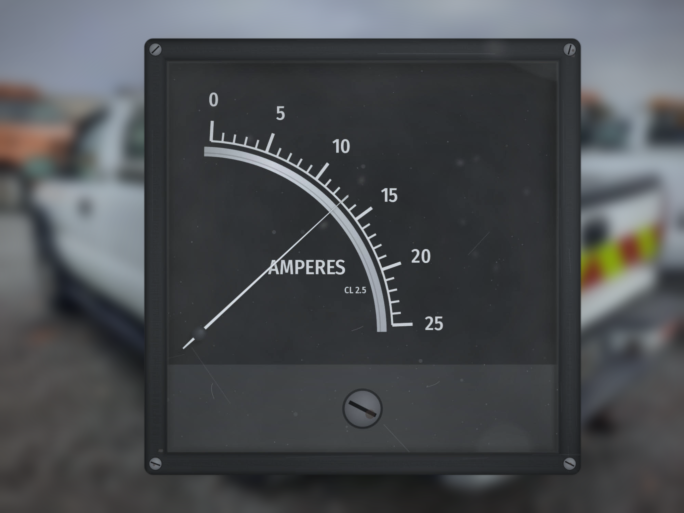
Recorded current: 13
